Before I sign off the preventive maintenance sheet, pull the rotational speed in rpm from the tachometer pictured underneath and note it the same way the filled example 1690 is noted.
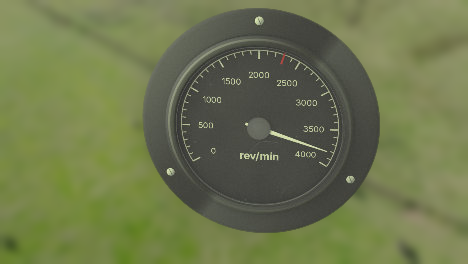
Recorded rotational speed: 3800
